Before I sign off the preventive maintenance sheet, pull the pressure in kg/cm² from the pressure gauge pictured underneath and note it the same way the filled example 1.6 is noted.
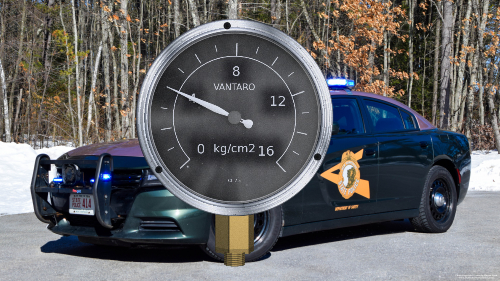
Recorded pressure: 4
